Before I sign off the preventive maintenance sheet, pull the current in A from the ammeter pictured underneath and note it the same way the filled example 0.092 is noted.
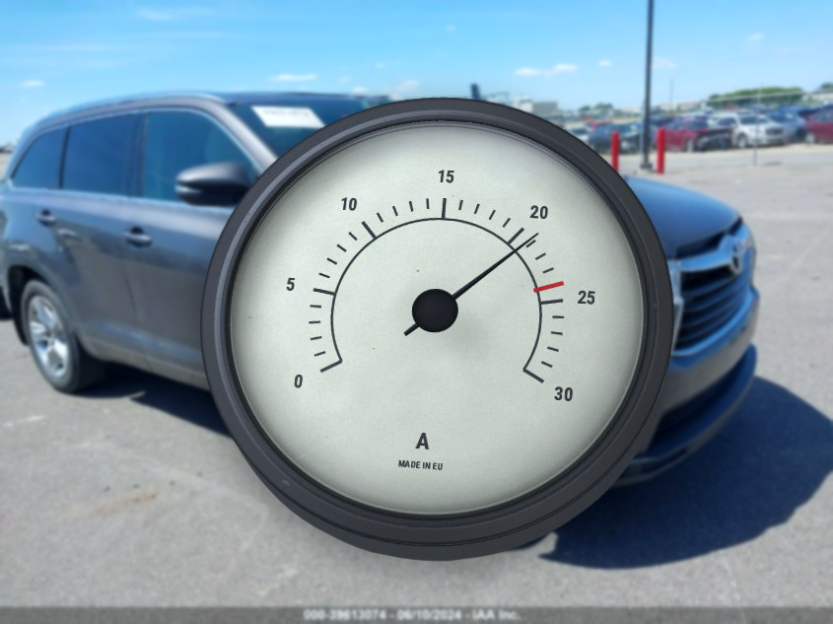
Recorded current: 21
